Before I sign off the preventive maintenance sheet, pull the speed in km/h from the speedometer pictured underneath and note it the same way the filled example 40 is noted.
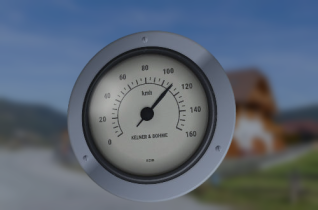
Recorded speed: 110
